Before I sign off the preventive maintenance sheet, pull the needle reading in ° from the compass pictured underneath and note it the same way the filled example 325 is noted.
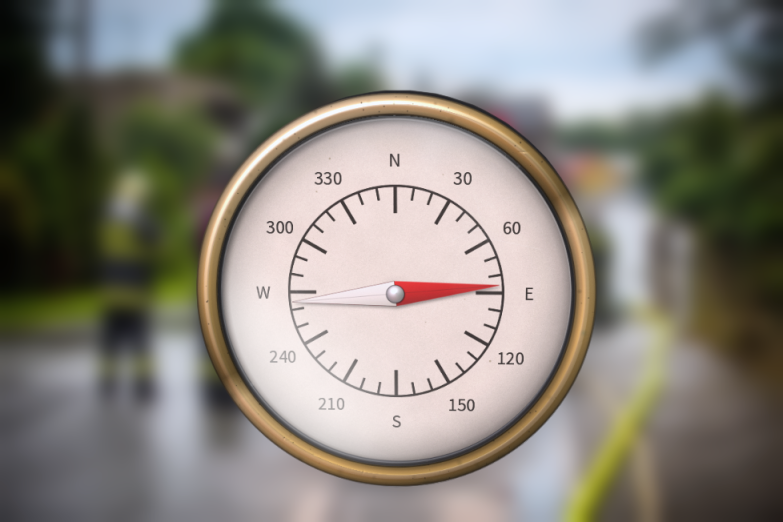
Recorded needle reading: 85
